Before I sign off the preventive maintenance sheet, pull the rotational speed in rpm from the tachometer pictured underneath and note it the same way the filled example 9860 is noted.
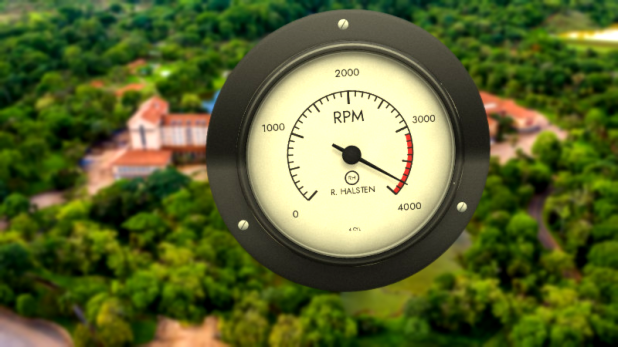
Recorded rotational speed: 3800
